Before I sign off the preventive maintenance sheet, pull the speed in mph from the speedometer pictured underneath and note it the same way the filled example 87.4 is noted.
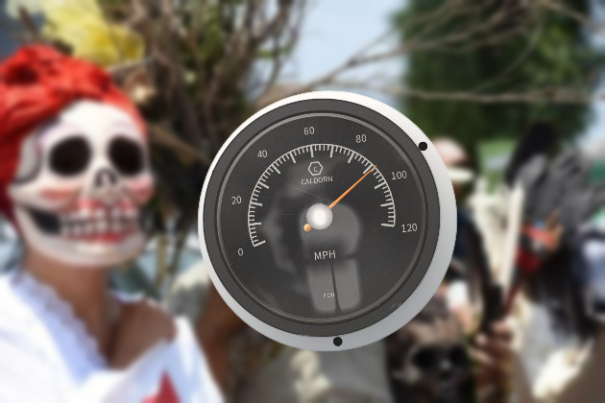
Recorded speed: 92
